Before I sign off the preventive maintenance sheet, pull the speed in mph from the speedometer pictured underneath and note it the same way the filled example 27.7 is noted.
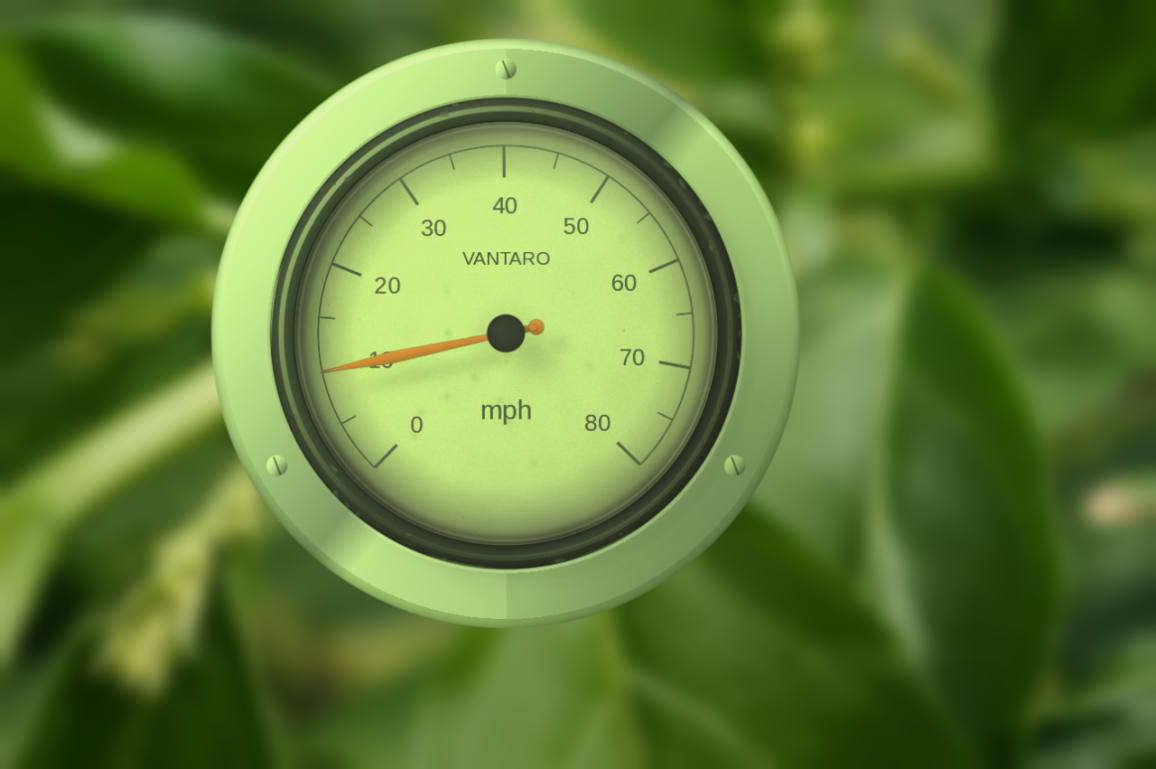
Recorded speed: 10
